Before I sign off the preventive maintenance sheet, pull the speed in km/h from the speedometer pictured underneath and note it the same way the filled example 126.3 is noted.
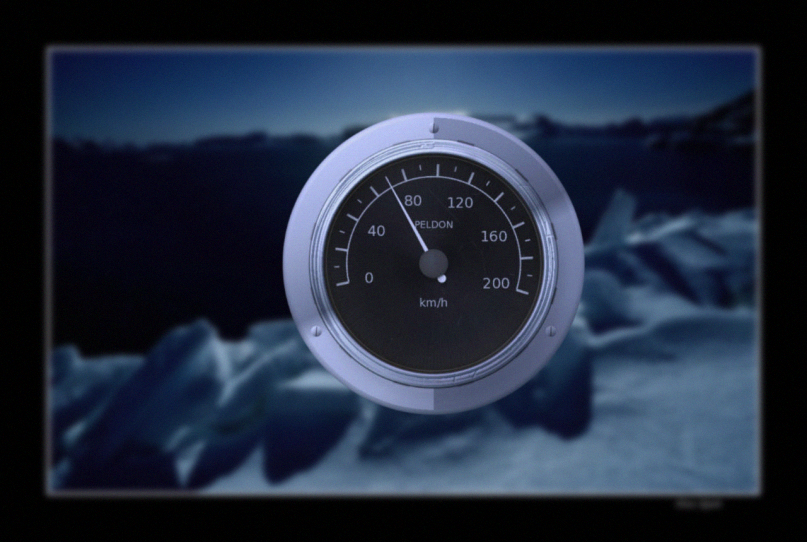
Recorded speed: 70
